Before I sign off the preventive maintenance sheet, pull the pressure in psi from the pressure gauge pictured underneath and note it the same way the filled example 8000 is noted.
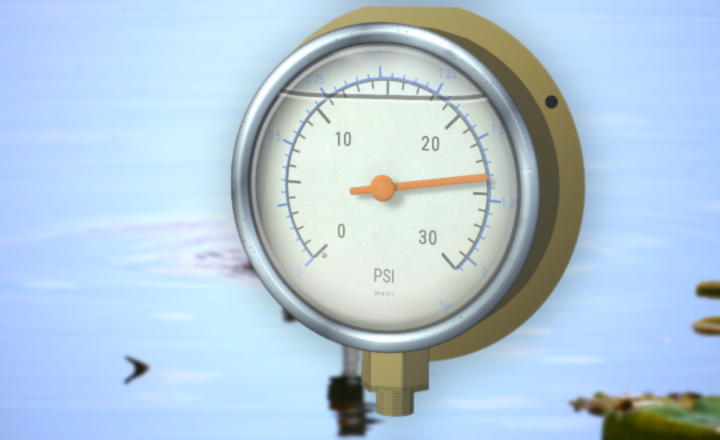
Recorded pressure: 24
